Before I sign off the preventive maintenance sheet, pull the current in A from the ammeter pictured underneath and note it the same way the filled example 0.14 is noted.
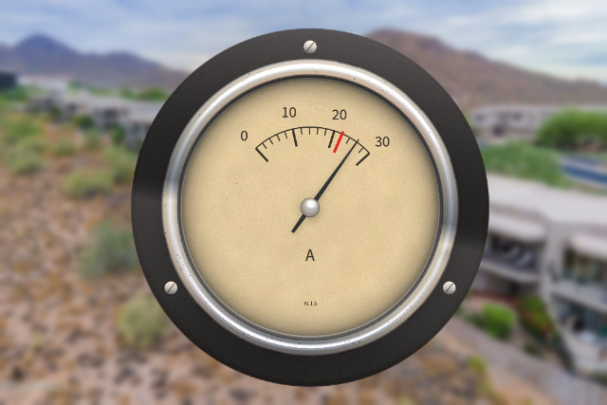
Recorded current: 26
